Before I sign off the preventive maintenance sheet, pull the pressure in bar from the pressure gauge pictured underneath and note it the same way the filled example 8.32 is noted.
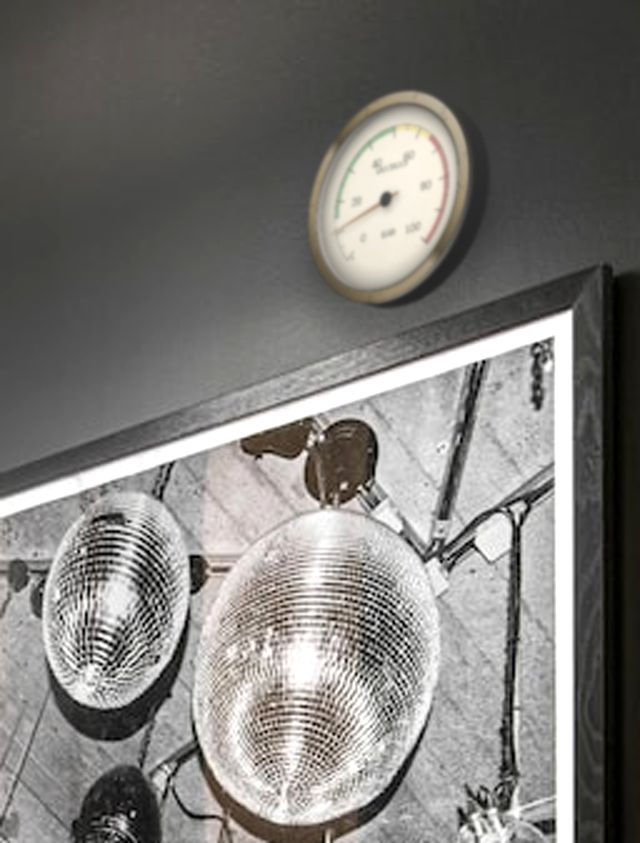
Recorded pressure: 10
